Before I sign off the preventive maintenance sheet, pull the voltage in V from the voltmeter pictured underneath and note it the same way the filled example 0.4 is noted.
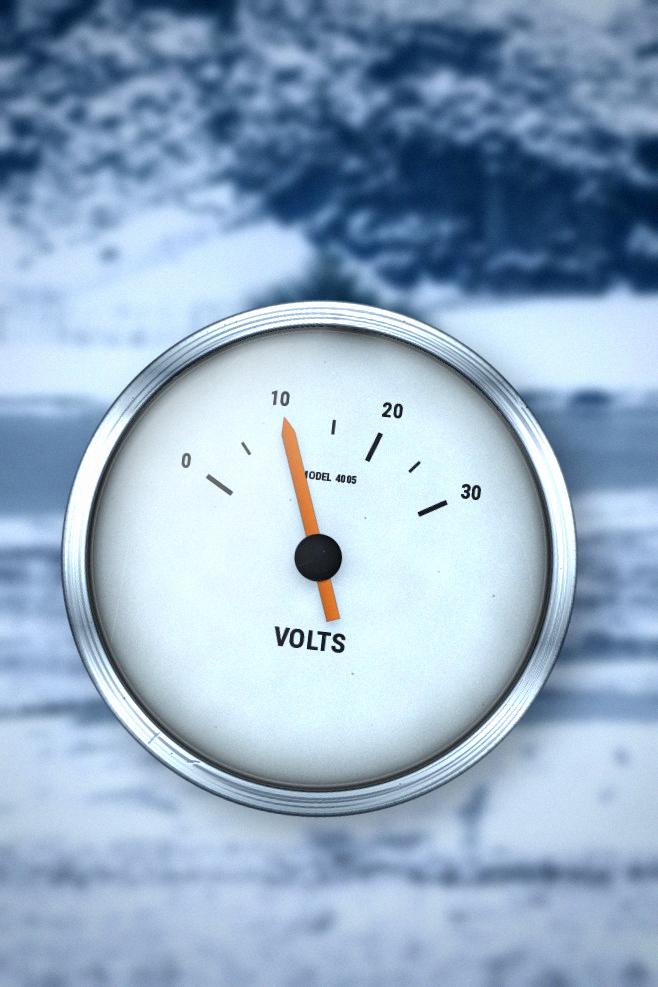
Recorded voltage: 10
